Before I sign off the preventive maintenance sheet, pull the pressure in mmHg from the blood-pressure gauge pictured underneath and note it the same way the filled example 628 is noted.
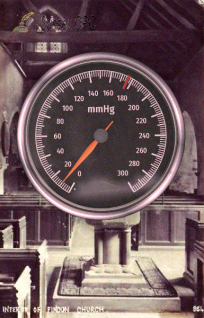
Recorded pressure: 10
